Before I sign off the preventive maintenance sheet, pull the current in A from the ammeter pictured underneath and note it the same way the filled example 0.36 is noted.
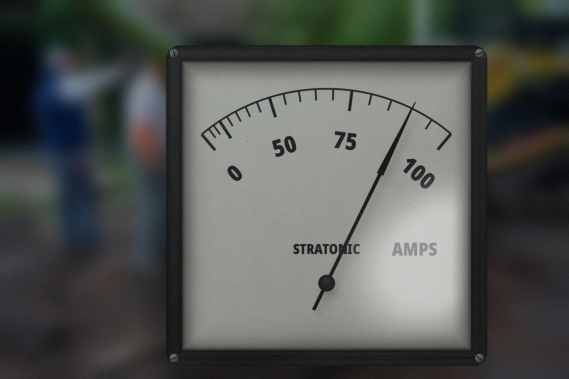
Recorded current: 90
